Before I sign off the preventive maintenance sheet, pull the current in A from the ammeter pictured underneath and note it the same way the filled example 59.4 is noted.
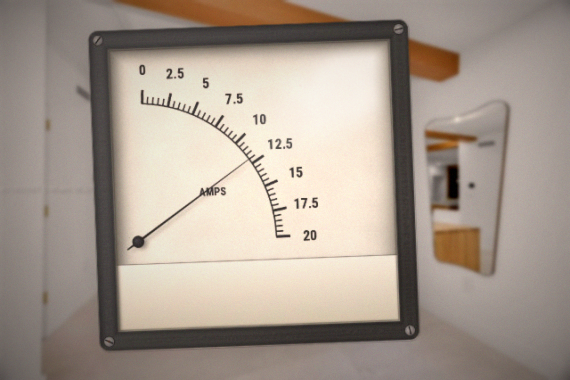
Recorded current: 12
